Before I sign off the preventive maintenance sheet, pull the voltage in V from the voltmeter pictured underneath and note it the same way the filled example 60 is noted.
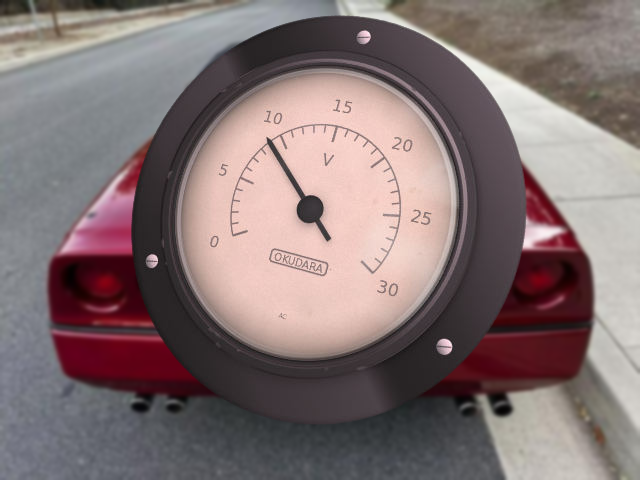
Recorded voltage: 9
